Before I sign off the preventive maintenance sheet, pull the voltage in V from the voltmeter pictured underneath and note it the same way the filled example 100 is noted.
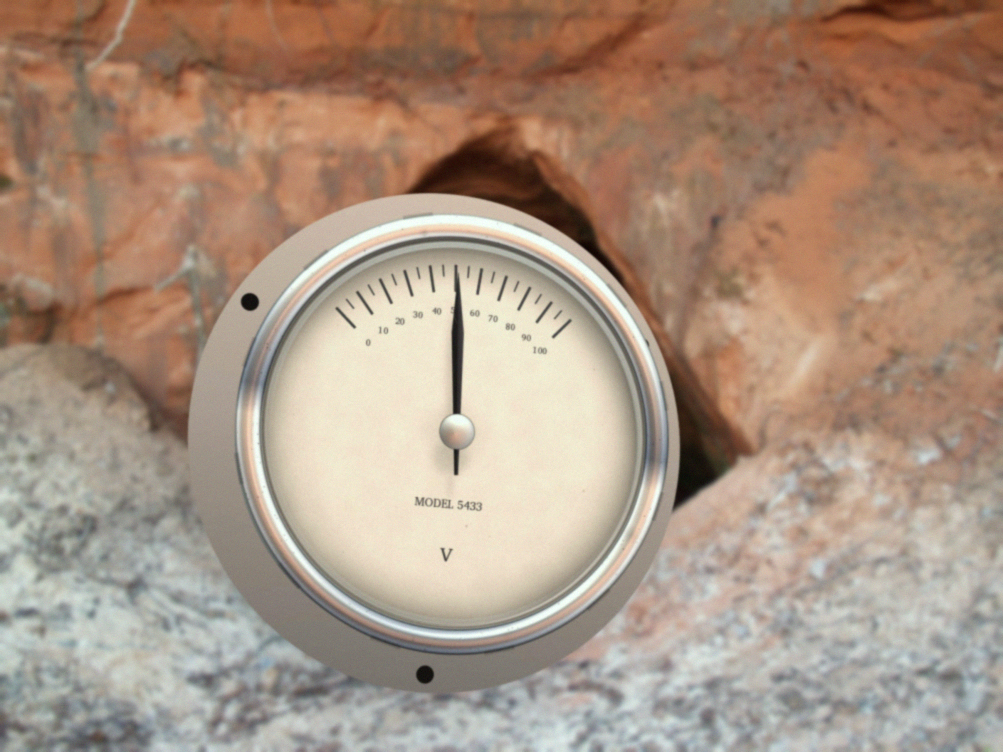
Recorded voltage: 50
